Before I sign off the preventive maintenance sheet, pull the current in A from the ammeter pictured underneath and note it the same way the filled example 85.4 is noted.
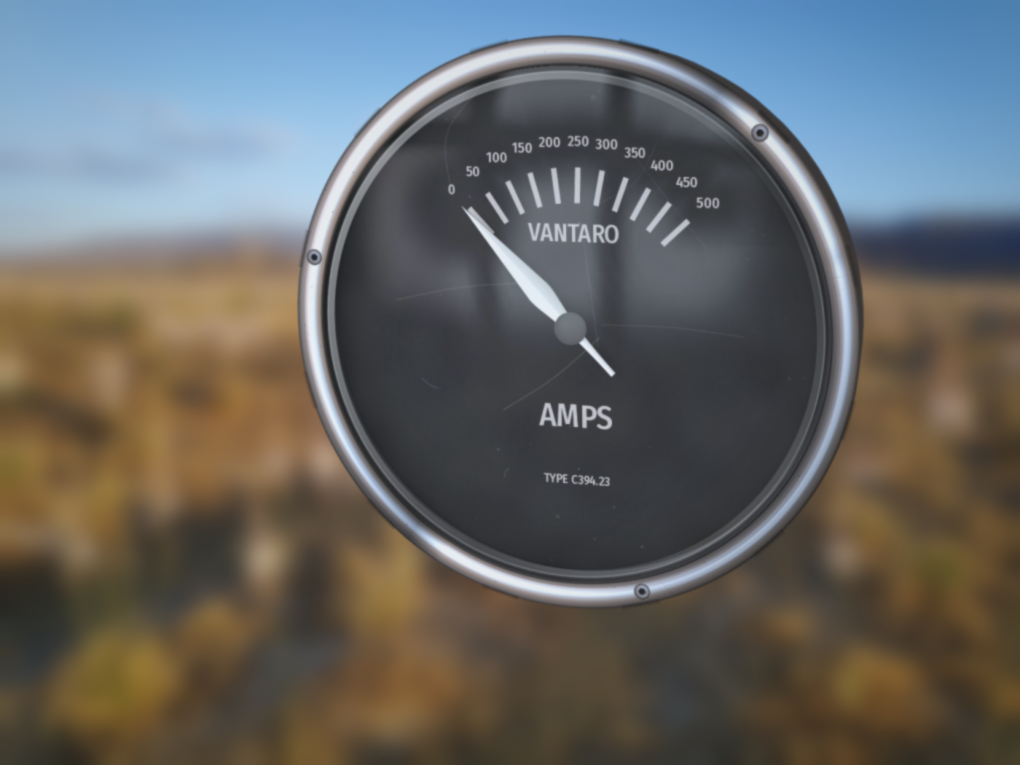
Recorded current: 0
